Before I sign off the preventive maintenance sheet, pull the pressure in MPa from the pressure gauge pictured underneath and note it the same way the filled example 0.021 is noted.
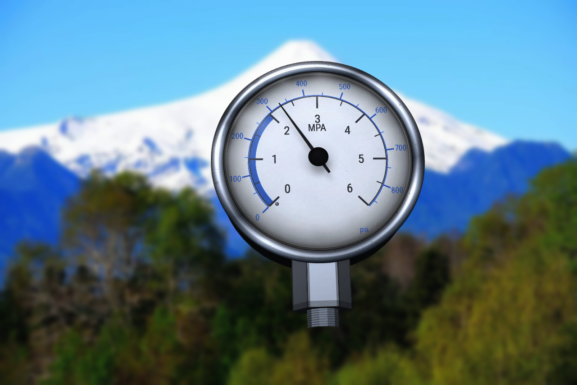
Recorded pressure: 2.25
